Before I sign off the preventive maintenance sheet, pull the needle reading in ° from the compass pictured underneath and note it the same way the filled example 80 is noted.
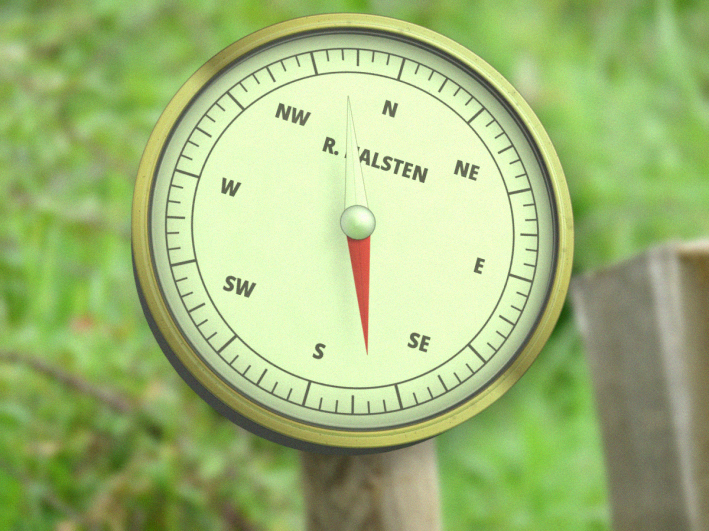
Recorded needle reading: 160
